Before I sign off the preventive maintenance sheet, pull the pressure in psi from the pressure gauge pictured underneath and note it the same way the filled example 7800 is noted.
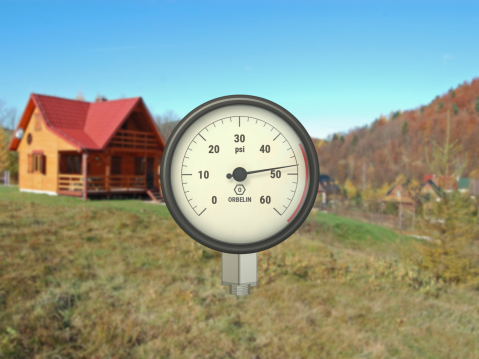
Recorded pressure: 48
